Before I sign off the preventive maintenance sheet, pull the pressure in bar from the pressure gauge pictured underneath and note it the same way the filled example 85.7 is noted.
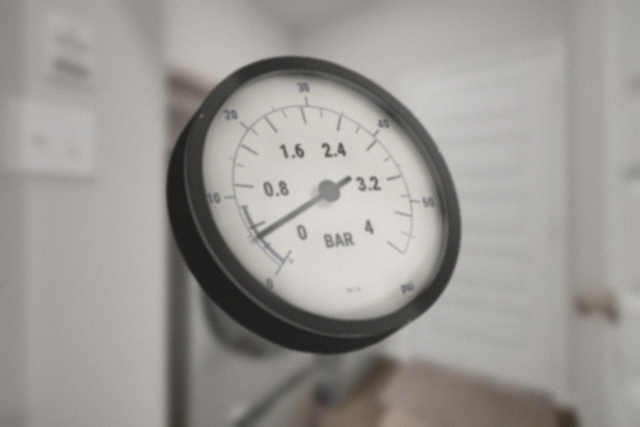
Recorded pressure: 0.3
